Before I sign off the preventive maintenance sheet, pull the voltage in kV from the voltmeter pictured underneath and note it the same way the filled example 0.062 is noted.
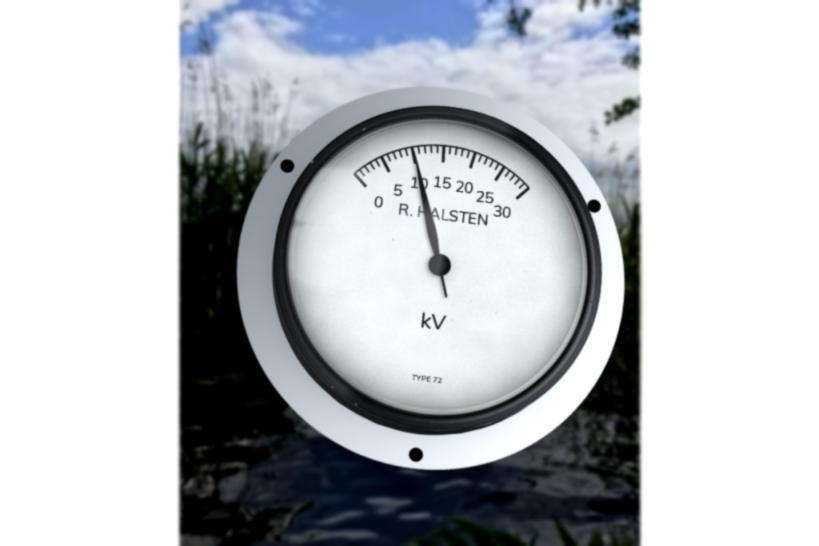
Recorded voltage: 10
